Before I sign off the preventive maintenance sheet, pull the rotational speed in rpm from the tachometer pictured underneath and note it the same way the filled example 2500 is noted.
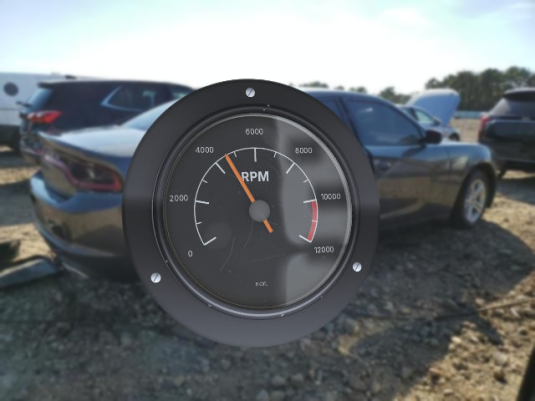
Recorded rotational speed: 4500
